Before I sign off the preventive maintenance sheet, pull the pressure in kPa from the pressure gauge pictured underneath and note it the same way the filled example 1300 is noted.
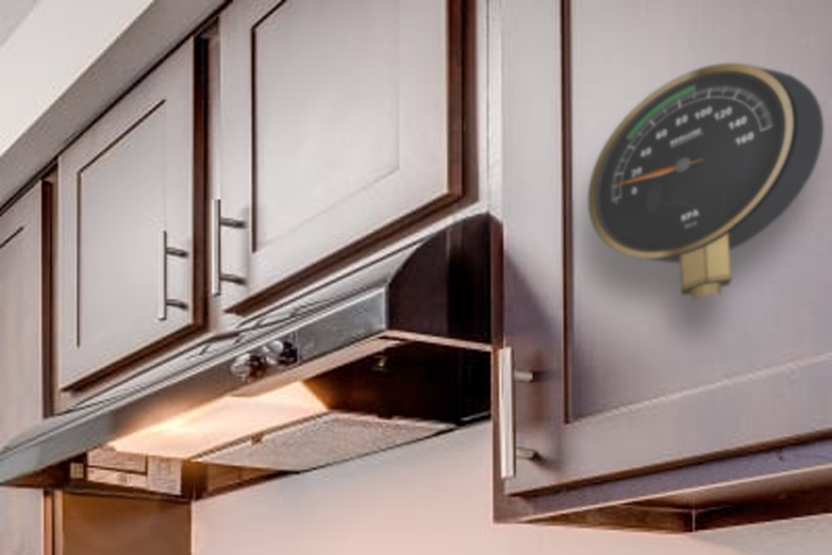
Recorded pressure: 10
